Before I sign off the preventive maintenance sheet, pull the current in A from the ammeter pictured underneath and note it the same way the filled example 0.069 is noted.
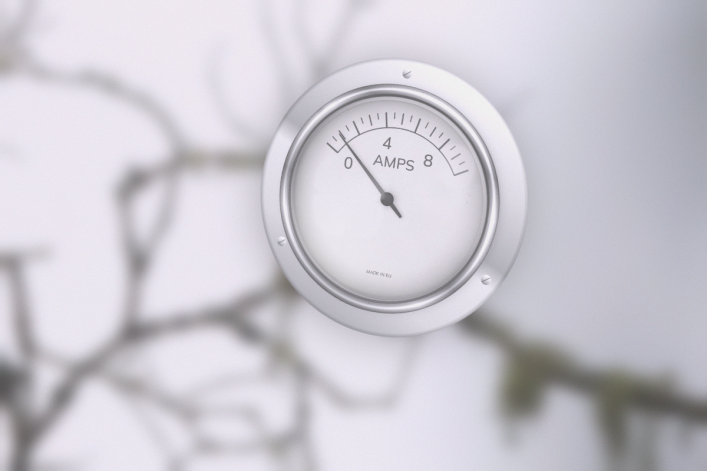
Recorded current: 1
